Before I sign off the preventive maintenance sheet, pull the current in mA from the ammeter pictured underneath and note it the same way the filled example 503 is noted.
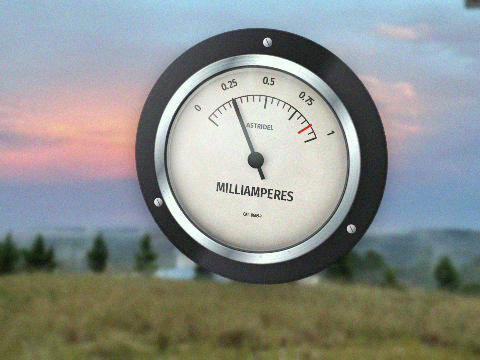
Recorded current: 0.25
